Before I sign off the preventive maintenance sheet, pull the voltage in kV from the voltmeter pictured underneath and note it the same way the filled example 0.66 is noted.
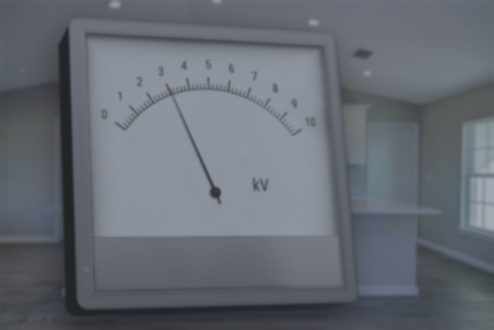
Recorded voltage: 3
